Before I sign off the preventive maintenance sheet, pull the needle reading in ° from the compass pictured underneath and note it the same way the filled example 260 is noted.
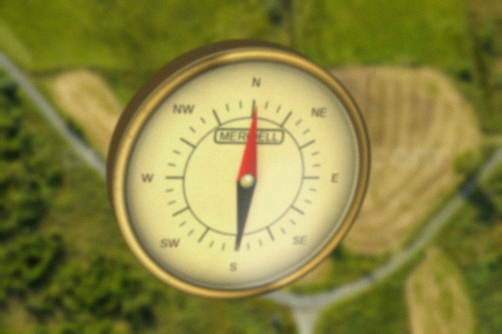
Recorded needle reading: 0
